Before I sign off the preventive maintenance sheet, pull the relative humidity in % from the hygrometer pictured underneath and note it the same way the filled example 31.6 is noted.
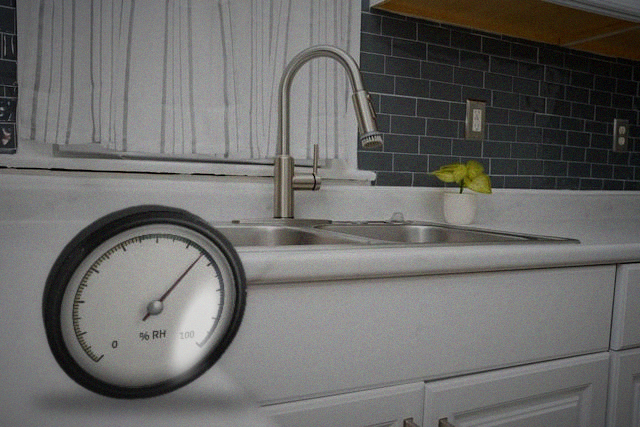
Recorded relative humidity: 65
